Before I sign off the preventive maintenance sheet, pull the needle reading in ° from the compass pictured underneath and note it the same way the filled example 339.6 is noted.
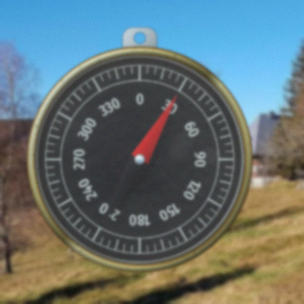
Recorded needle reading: 30
